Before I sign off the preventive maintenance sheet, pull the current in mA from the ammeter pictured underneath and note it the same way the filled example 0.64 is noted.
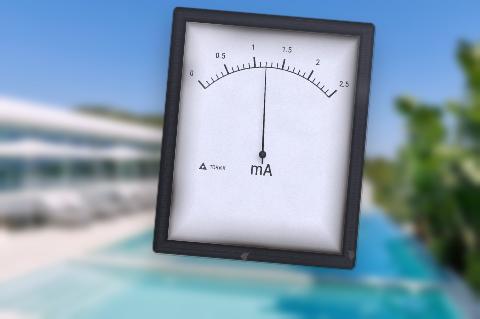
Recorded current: 1.2
